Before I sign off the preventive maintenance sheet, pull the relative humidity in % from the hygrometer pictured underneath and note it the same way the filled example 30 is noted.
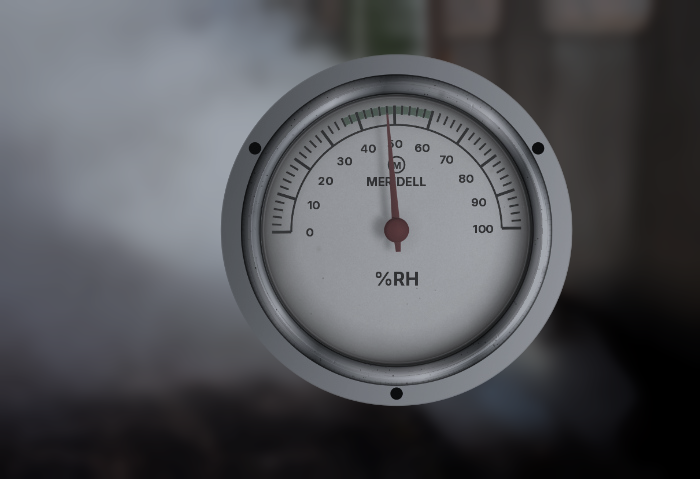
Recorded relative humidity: 48
